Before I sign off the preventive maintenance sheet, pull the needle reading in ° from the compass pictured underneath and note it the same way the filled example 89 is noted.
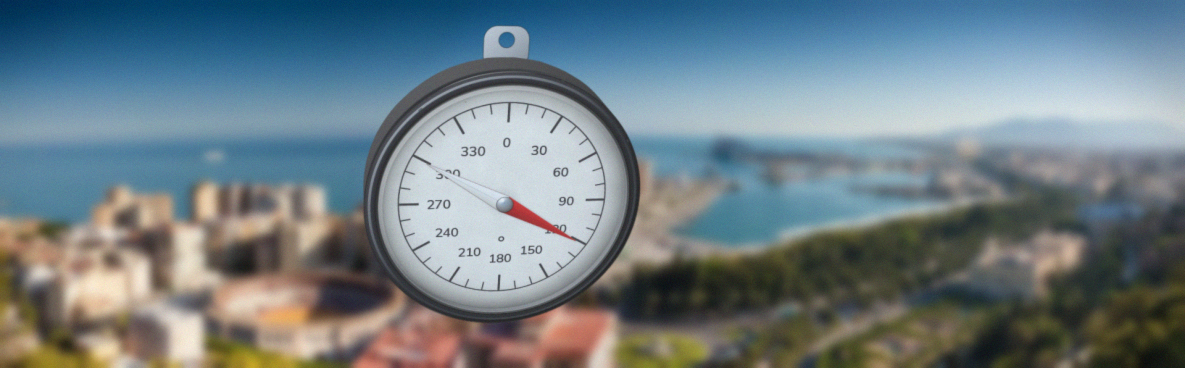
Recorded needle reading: 120
